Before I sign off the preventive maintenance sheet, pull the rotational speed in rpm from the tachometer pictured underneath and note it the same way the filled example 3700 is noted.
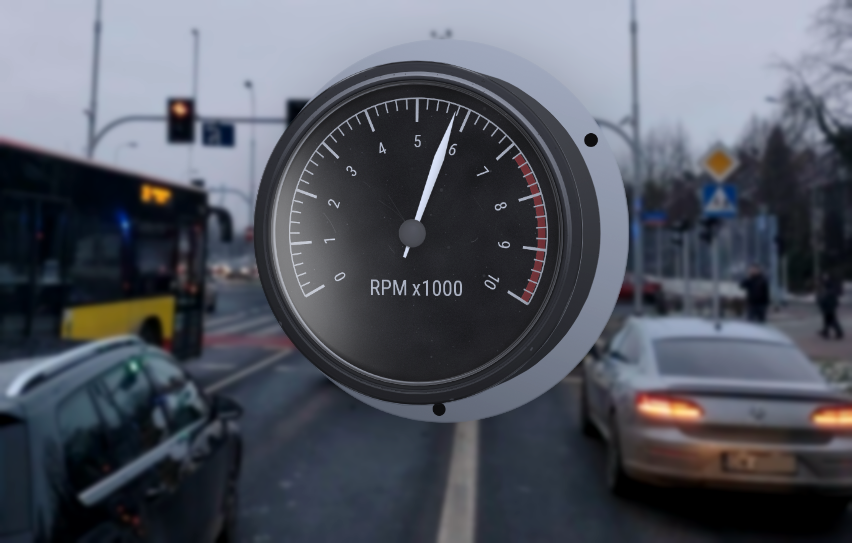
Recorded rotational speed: 5800
